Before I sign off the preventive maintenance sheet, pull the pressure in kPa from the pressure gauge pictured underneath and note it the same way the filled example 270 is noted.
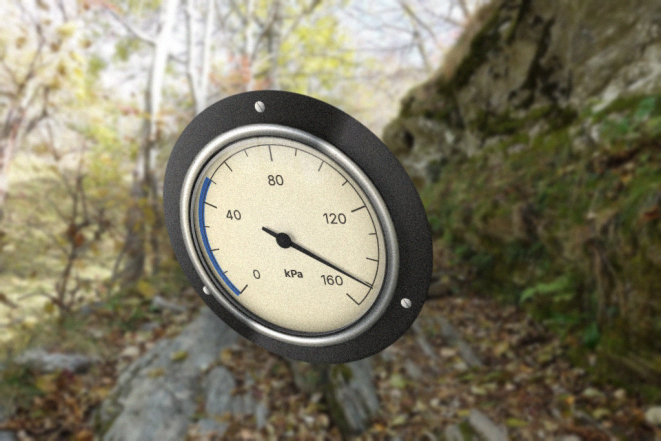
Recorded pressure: 150
